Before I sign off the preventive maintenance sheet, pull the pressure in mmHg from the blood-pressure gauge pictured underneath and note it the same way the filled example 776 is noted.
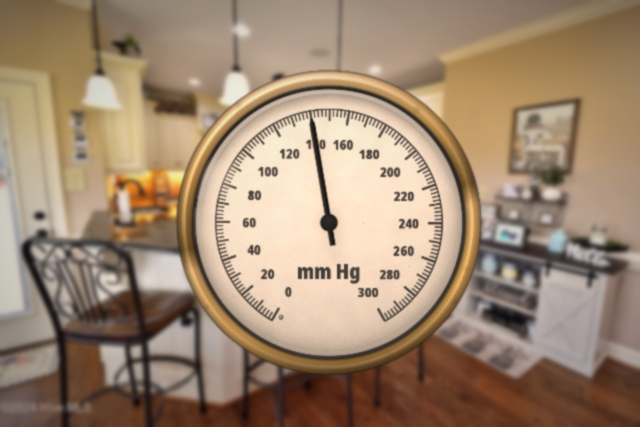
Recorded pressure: 140
